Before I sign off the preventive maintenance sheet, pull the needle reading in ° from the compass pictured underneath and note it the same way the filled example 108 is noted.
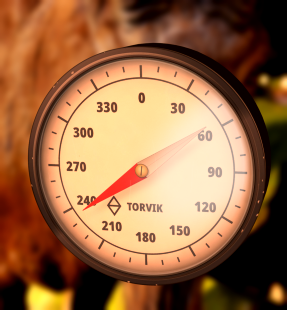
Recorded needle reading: 235
